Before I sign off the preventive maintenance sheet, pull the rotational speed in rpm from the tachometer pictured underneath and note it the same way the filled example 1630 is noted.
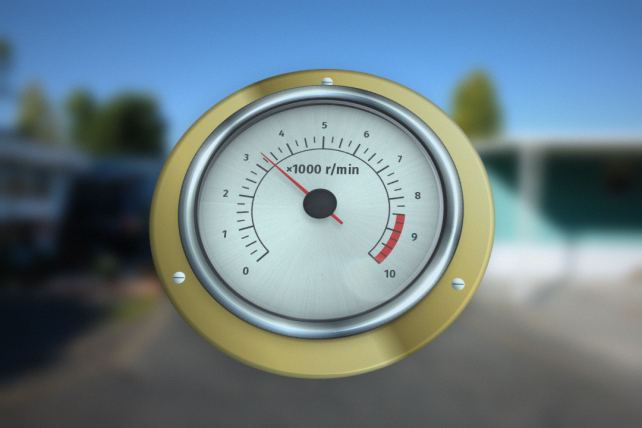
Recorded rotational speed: 3250
